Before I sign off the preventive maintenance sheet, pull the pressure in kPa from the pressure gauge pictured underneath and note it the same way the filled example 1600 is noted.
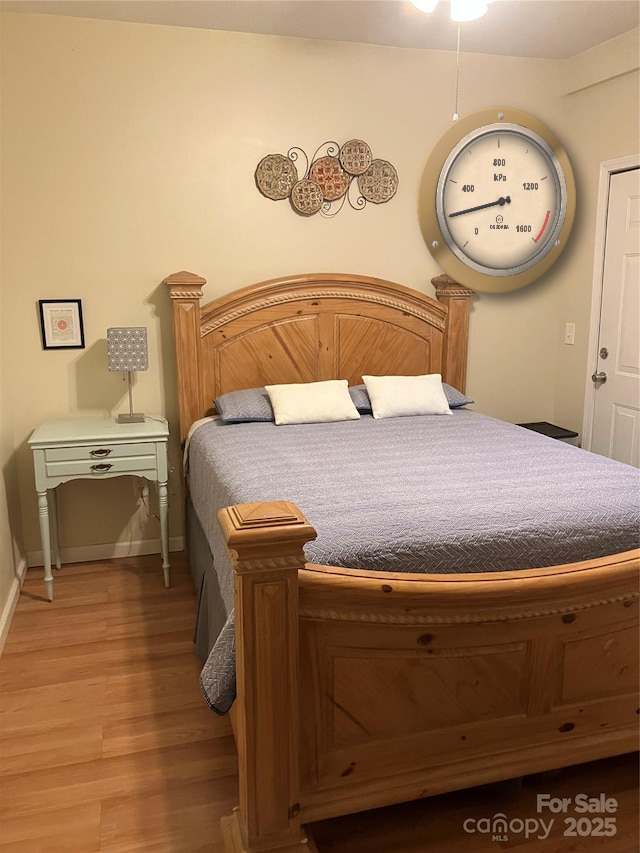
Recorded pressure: 200
